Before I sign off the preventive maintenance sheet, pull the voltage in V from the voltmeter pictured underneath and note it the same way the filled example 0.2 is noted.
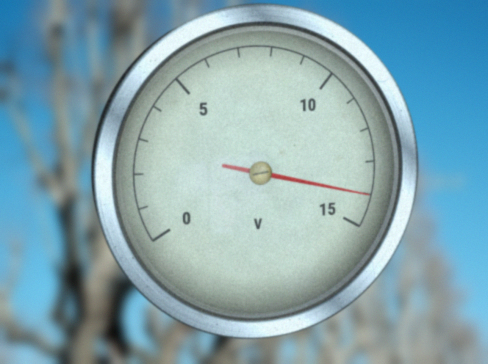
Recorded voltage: 14
